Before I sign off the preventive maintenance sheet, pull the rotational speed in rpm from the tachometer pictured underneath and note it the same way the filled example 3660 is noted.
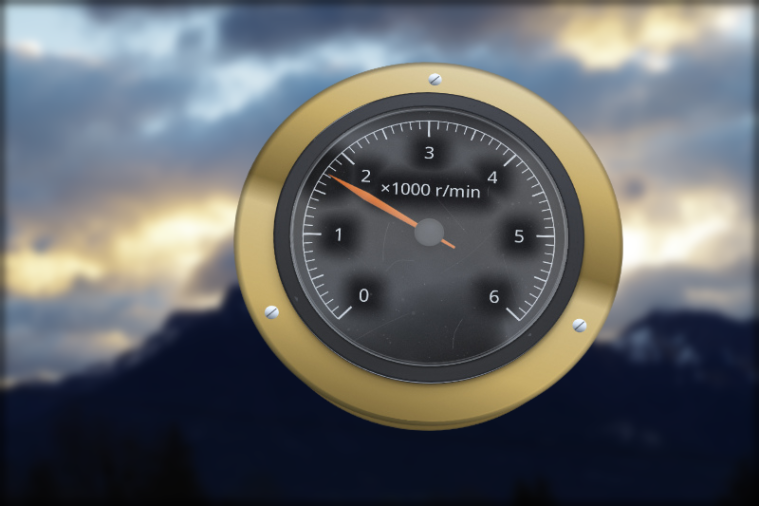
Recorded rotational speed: 1700
